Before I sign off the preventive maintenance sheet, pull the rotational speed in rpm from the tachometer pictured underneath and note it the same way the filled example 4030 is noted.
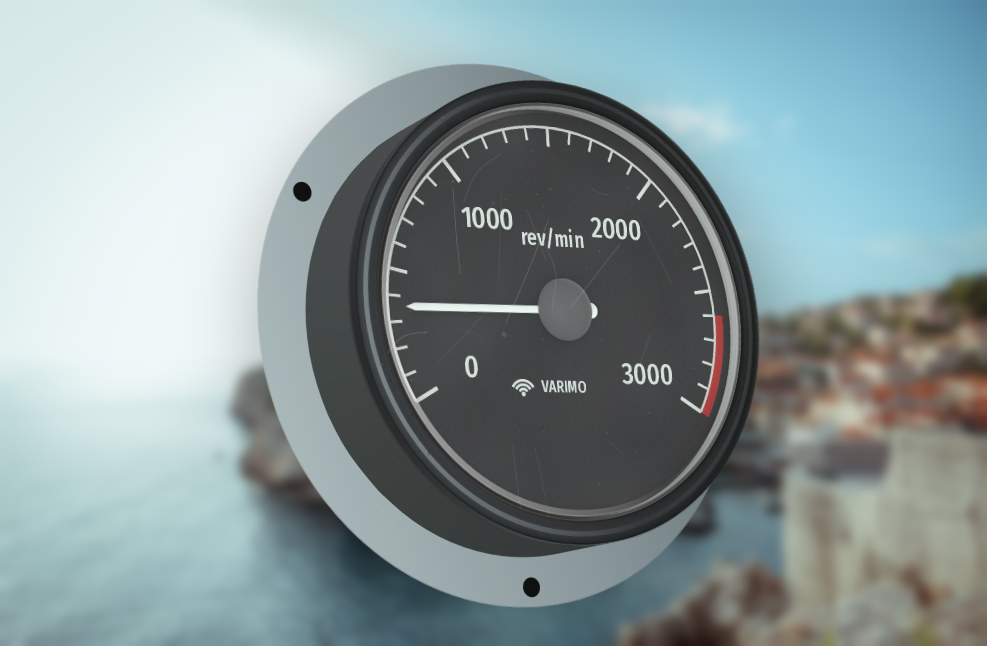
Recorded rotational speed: 350
